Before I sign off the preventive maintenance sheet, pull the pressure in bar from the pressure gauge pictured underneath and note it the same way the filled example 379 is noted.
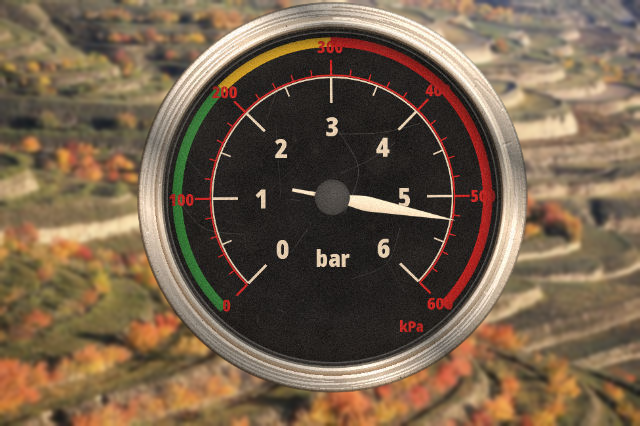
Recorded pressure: 5.25
